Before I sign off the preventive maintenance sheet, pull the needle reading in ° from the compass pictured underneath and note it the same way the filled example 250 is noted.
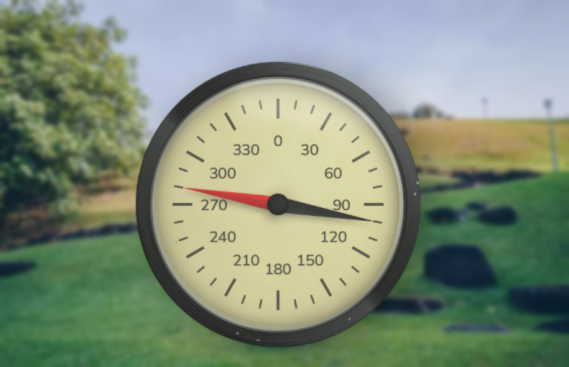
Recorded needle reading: 280
